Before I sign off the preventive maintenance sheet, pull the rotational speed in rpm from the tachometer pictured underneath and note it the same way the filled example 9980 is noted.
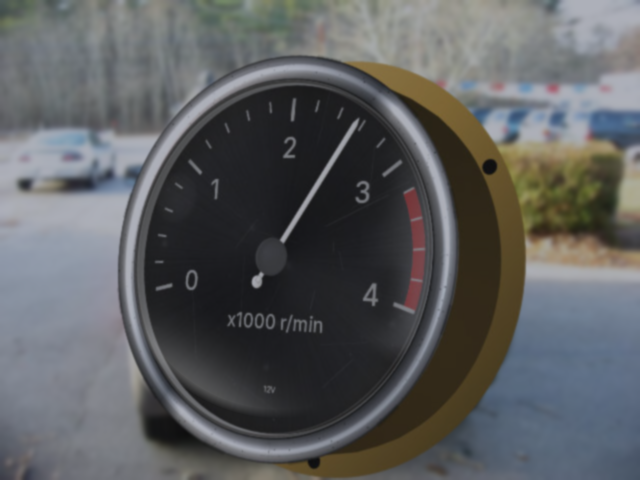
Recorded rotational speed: 2600
